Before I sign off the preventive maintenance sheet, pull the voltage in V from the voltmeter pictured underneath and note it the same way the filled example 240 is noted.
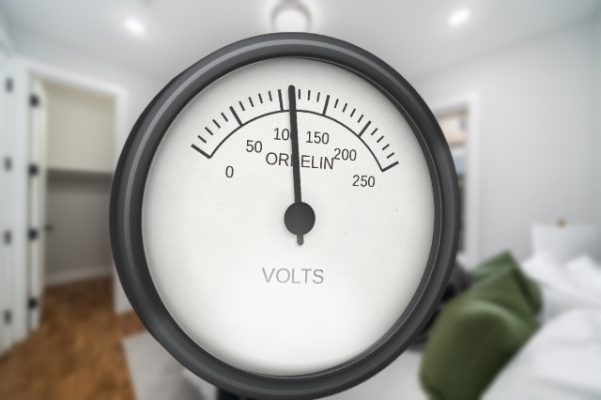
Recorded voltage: 110
